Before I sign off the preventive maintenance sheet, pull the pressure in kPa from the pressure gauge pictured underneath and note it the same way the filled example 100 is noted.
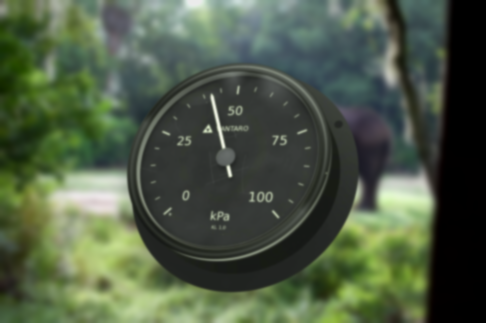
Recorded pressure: 42.5
